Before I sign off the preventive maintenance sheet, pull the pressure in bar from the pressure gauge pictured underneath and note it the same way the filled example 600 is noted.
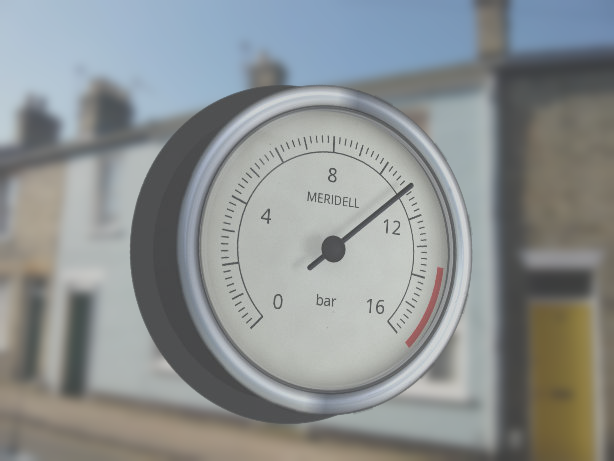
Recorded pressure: 11
